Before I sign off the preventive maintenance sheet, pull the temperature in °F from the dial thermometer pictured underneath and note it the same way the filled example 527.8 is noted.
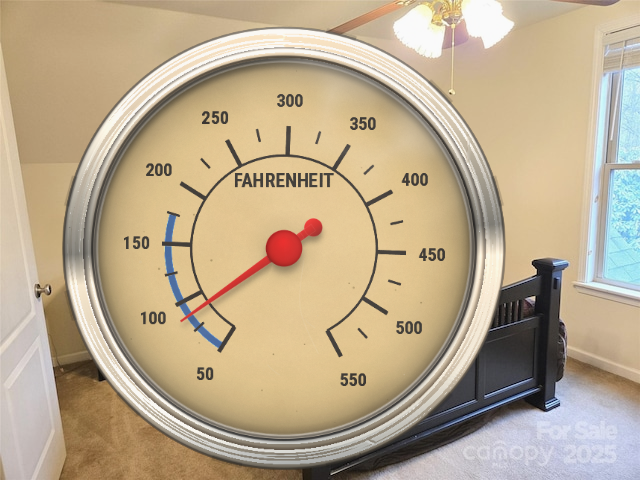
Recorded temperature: 87.5
